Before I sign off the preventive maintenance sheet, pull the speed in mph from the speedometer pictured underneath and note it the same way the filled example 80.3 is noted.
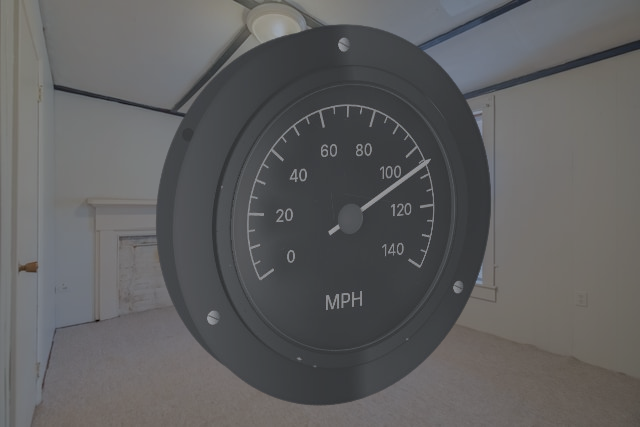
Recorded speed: 105
